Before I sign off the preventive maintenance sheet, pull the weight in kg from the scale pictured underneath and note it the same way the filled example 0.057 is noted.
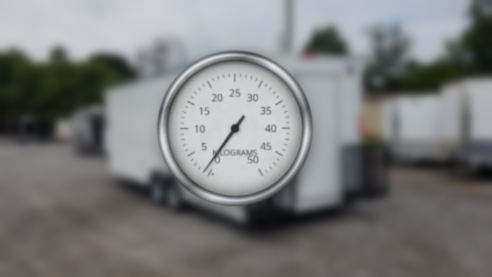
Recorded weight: 1
